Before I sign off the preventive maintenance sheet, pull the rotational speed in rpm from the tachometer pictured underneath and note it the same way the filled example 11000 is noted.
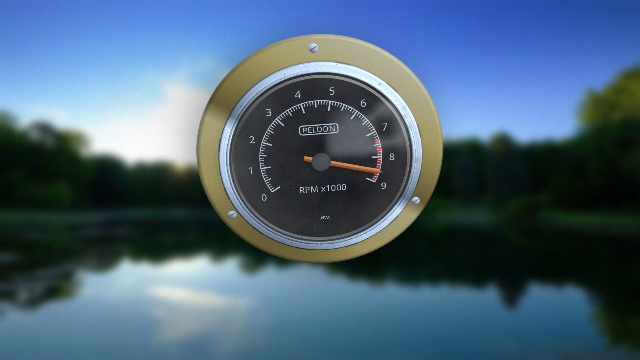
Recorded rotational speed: 8500
